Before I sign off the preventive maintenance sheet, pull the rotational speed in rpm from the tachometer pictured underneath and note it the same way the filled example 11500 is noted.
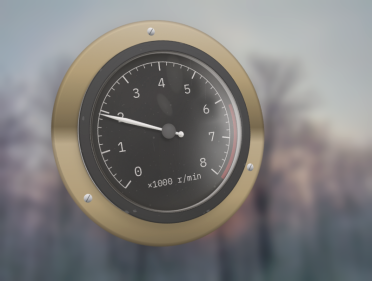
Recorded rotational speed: 1900
